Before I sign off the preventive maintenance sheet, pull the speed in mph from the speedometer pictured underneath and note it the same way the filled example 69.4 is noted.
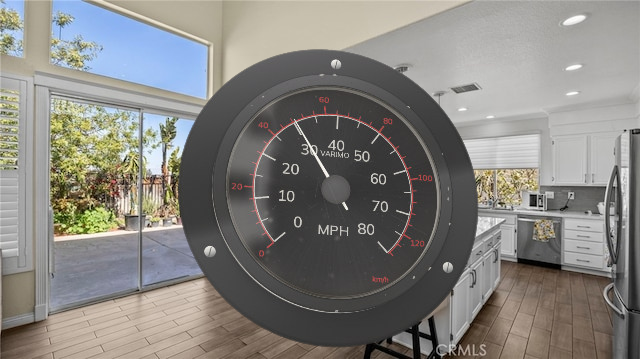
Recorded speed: 30
